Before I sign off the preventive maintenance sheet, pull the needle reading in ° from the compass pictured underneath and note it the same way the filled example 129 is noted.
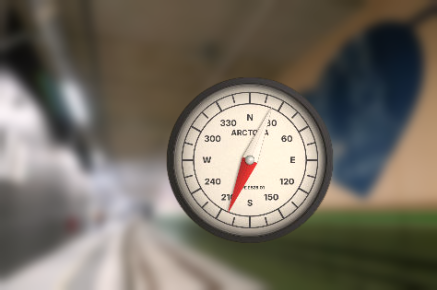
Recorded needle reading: 202.5
